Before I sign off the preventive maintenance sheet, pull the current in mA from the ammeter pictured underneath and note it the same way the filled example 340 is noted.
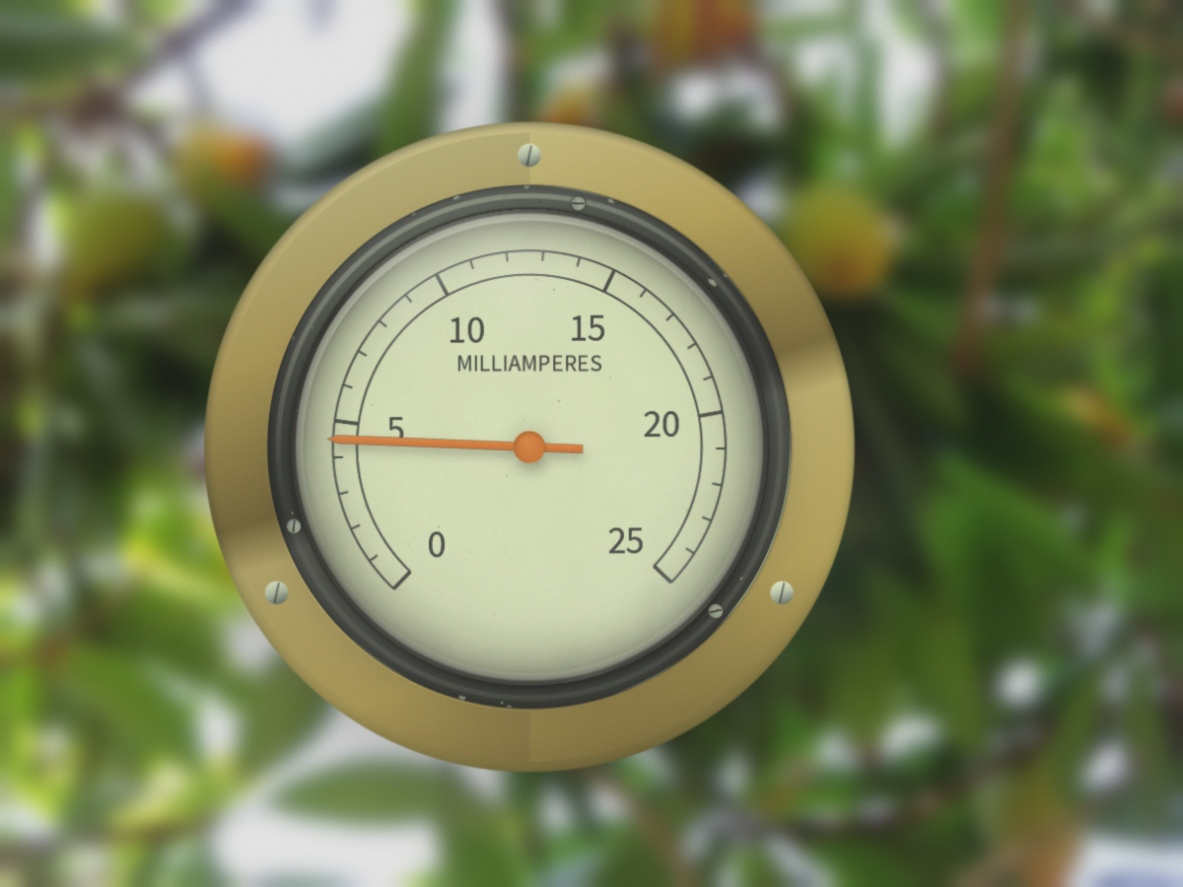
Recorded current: 4.5
